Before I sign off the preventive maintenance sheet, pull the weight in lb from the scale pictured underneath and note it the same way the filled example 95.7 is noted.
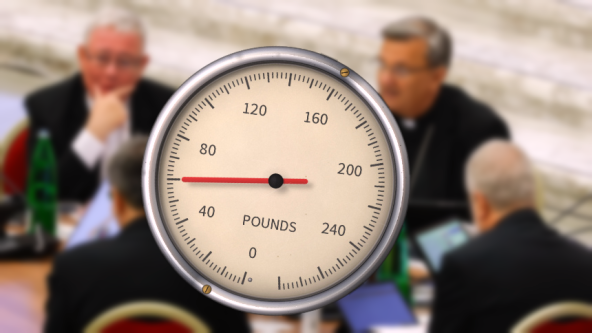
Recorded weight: 60
